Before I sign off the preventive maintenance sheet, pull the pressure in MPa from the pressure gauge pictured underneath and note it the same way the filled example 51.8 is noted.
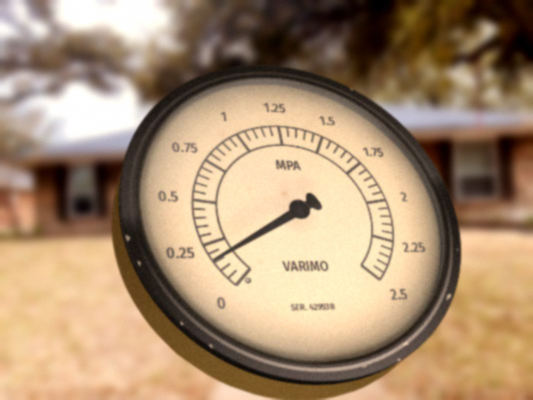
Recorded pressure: 0.15
